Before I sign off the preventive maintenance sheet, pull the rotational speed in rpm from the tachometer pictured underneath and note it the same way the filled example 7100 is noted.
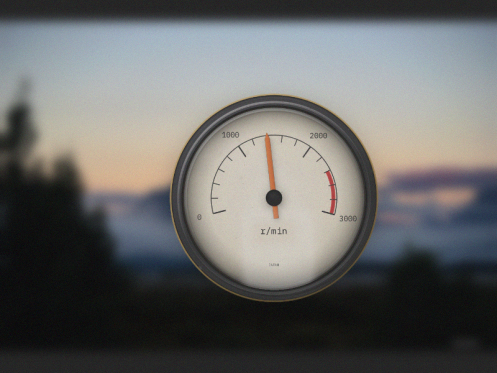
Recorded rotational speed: 1400
